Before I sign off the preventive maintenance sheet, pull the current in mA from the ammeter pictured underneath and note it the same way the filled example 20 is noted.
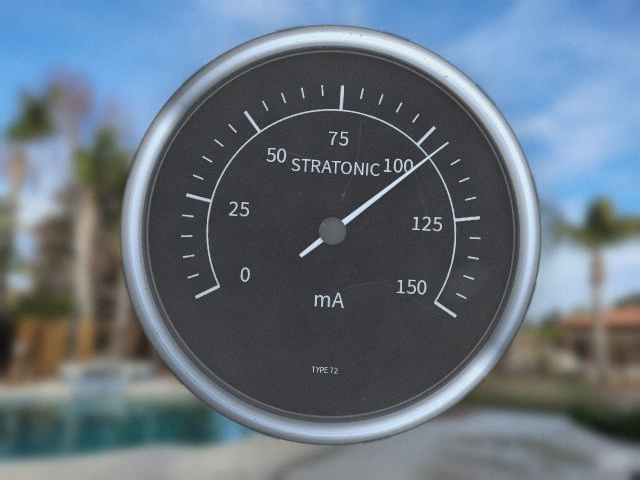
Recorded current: 105
